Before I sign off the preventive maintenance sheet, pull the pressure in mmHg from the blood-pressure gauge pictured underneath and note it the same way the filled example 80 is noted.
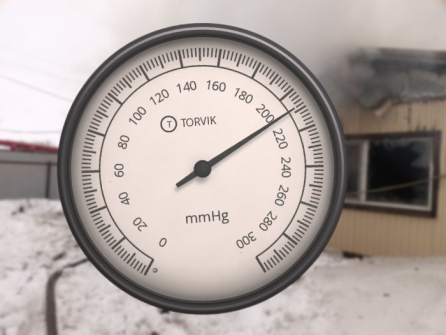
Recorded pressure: 208
